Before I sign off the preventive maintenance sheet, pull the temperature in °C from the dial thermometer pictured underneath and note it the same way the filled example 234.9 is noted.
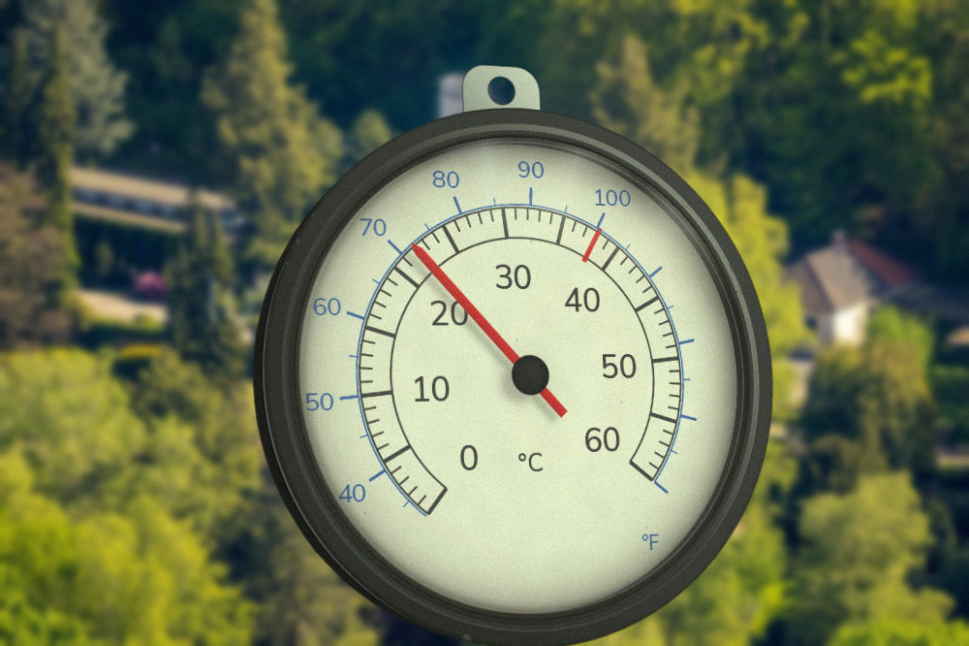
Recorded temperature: 22
